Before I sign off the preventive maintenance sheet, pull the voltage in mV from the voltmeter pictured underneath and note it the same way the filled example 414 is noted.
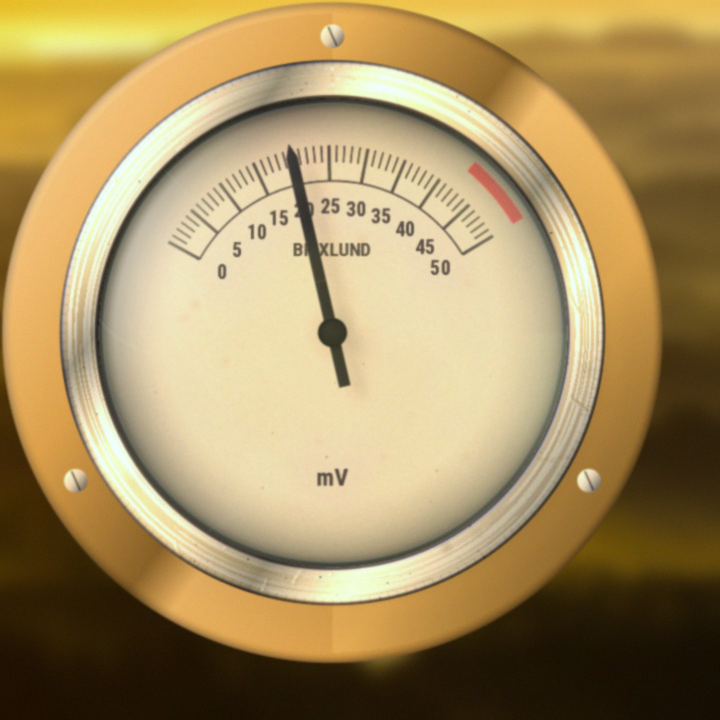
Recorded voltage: 20
